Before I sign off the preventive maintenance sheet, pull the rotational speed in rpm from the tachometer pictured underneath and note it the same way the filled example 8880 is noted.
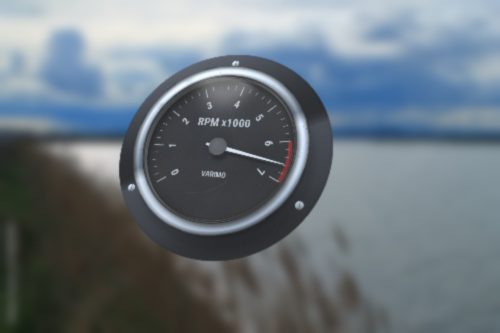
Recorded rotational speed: 6600
